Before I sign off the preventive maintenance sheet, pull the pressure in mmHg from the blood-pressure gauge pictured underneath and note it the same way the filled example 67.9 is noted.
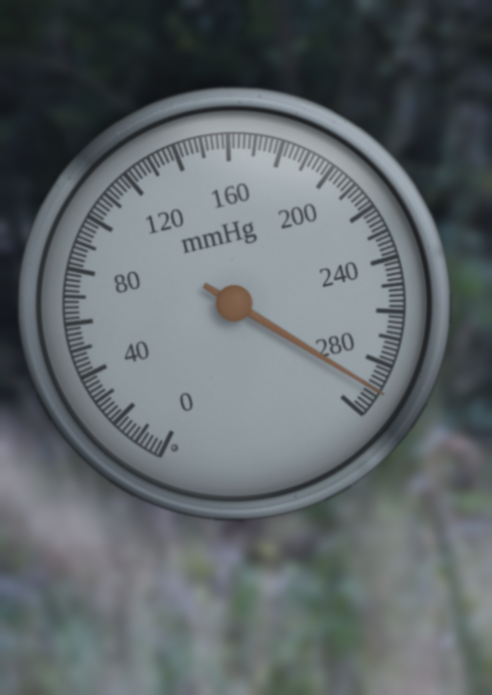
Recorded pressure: 290
